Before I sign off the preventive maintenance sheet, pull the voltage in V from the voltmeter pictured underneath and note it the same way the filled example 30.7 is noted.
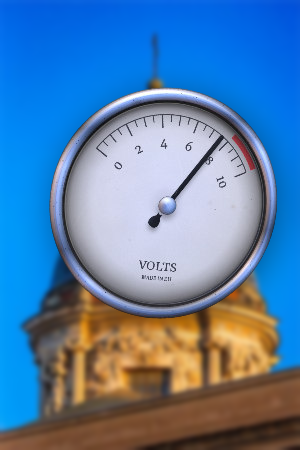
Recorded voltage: 7.5
